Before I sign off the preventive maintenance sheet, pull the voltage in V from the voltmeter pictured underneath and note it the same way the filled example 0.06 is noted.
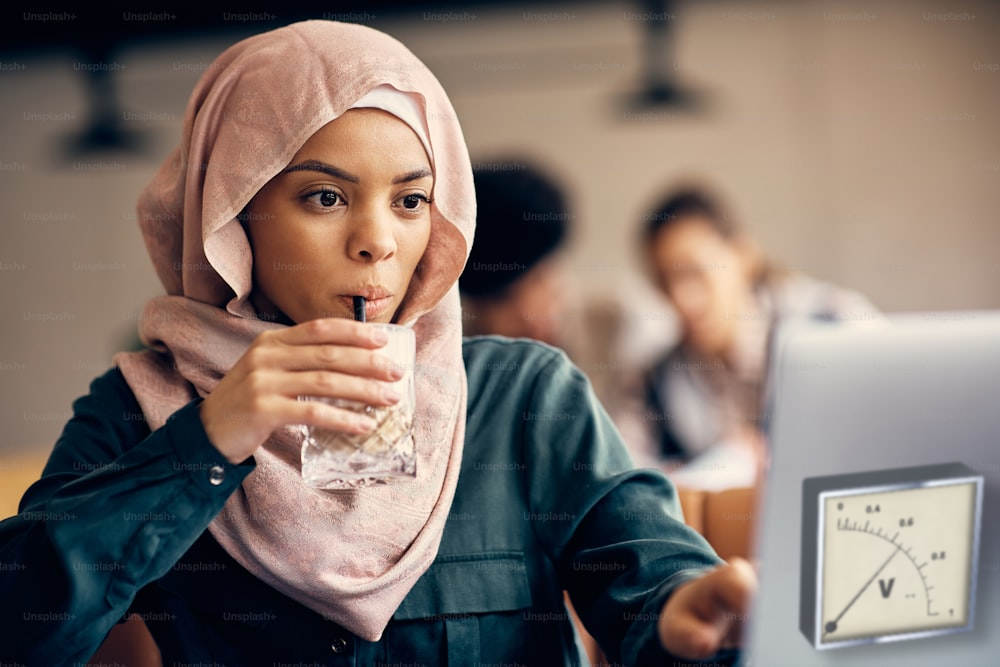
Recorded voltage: 0.65
